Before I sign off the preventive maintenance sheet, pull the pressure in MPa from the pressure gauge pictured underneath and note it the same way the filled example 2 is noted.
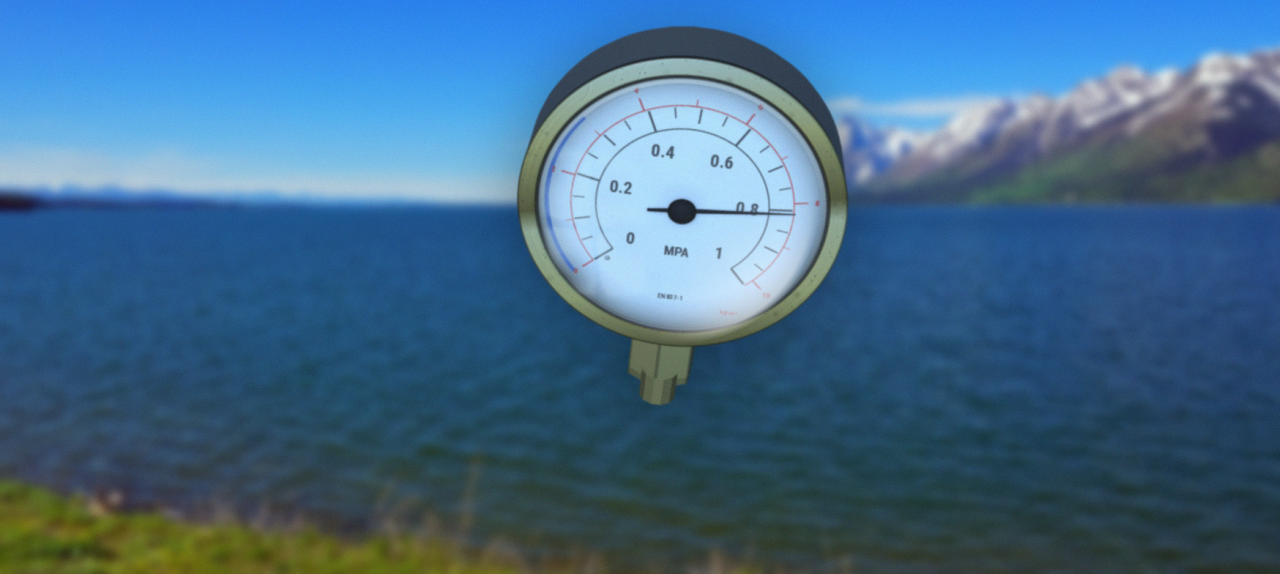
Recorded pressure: 0.8
